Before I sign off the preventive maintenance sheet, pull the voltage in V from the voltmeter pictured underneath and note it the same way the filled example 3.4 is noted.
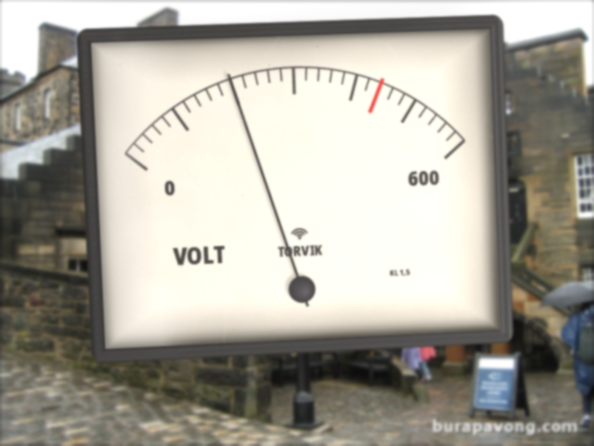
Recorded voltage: 200
